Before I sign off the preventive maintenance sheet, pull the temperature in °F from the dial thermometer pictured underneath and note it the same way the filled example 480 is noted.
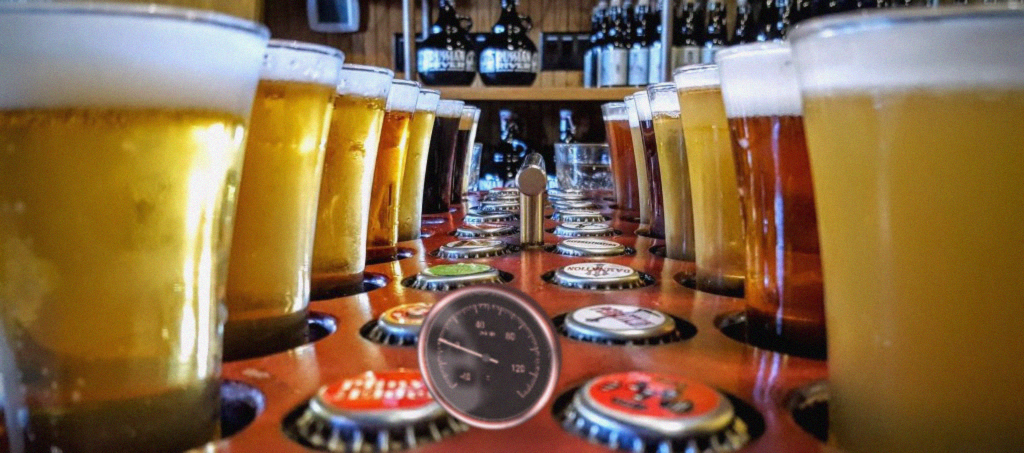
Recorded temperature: 0
